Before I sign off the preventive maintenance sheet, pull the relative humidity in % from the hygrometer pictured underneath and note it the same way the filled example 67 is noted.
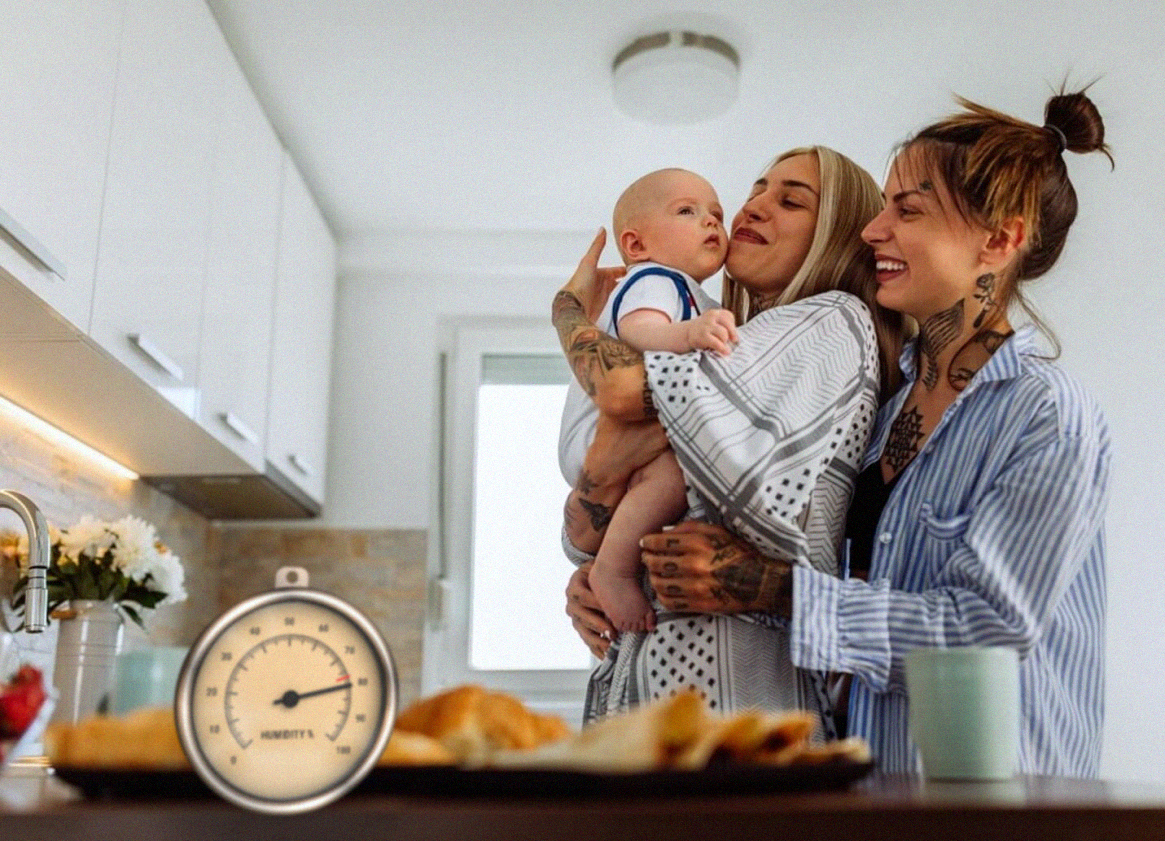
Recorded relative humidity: 80
